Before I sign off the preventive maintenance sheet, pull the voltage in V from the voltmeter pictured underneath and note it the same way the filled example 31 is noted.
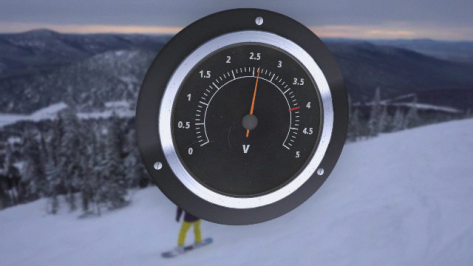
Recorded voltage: 2.6
